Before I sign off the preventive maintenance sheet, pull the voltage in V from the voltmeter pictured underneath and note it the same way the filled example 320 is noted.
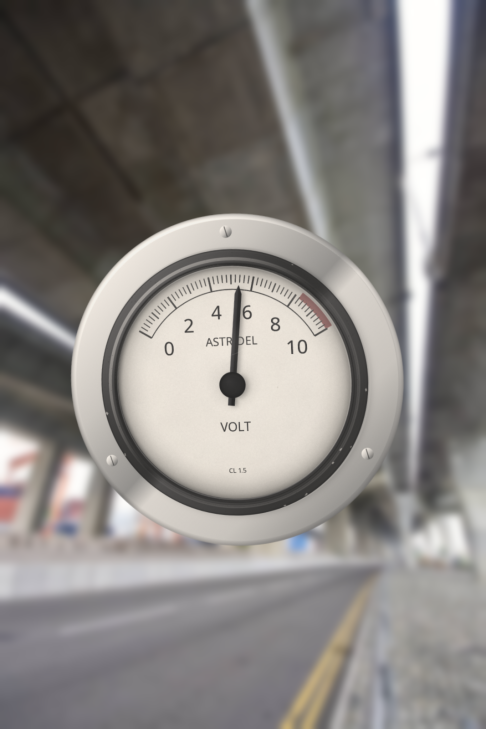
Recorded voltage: 5.4
